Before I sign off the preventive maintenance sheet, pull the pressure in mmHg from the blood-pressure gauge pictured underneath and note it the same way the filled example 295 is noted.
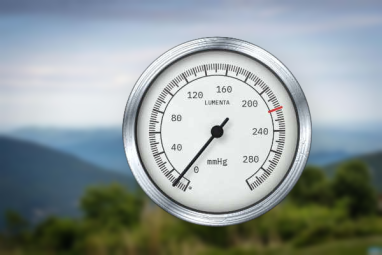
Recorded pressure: 10
